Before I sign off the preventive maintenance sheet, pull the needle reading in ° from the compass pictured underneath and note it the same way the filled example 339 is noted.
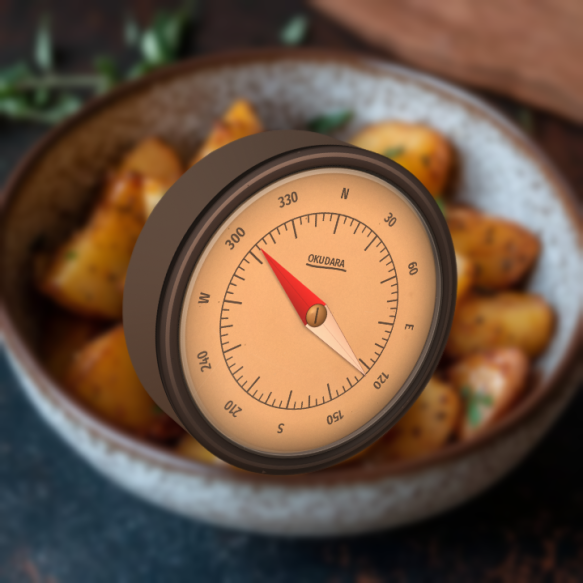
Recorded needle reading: 305
